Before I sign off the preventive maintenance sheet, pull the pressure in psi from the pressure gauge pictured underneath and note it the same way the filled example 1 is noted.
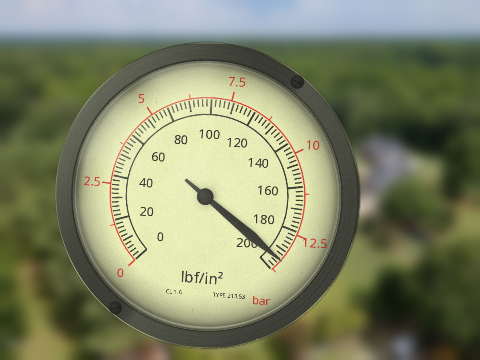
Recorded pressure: 194
